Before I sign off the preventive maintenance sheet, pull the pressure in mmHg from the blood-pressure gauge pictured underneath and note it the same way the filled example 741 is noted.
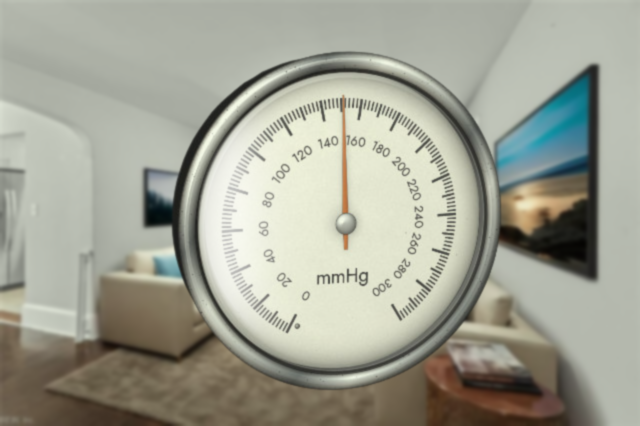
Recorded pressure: 150
